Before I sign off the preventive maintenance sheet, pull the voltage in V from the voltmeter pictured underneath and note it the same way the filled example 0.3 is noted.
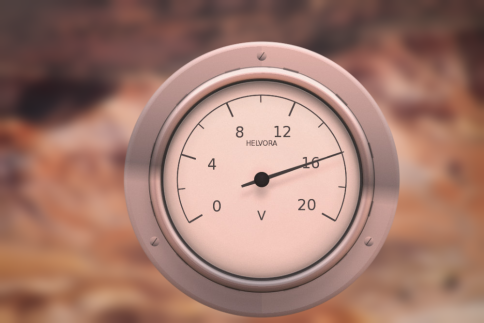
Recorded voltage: 16
